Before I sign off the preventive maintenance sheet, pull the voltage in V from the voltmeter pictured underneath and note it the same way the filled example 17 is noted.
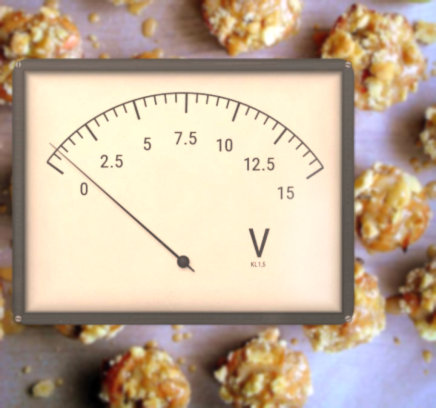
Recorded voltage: 0.75
